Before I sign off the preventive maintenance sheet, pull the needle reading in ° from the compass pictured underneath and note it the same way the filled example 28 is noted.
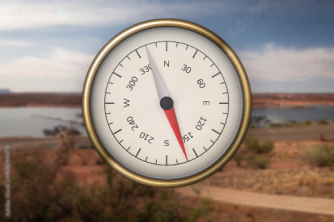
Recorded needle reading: 160
